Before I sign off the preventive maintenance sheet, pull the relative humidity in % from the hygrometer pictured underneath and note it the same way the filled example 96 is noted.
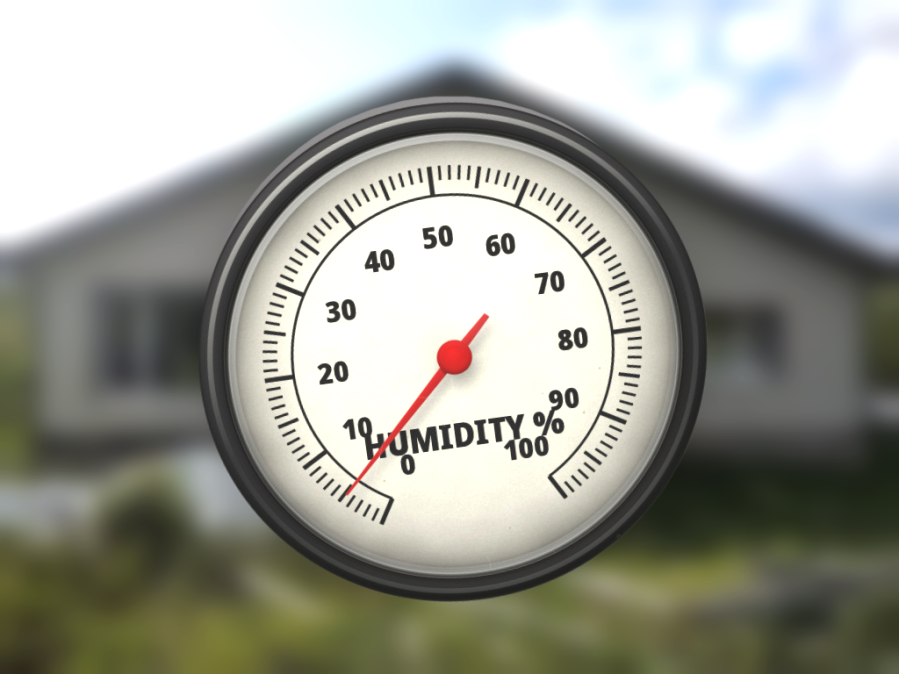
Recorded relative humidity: 5
